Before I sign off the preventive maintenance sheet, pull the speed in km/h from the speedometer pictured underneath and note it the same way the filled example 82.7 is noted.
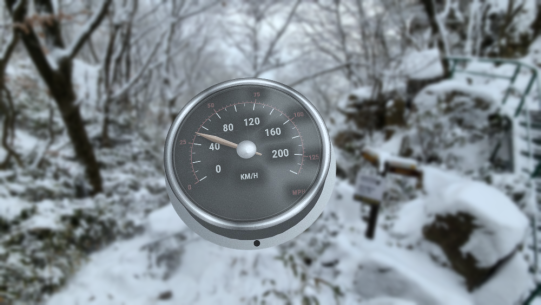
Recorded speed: 50
